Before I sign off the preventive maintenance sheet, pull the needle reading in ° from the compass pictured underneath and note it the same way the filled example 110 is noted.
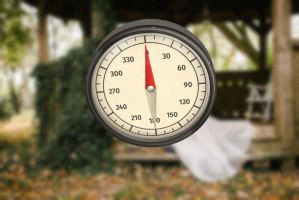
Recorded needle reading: 0
